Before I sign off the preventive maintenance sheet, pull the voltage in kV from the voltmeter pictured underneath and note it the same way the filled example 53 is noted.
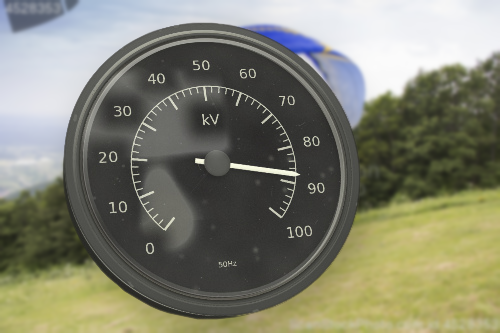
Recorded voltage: 88
